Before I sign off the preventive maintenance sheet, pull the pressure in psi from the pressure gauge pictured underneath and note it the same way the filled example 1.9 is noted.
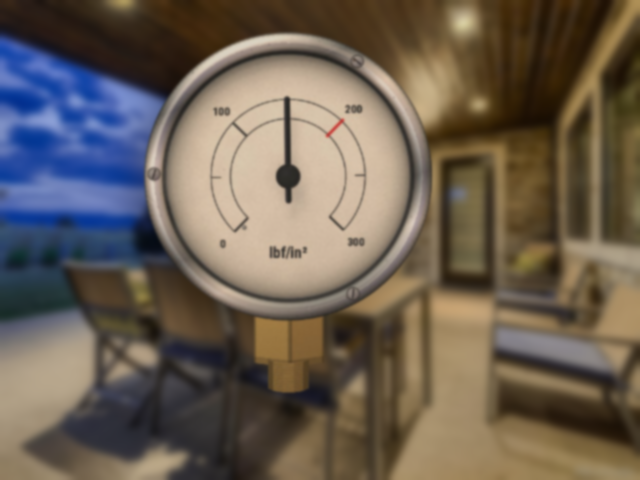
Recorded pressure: 150
